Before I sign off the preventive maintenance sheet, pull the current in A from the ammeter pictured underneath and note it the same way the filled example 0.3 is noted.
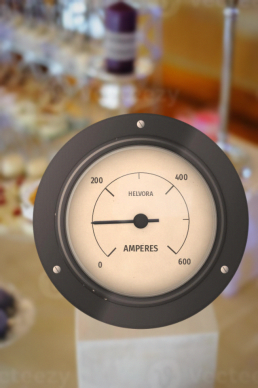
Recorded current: 100
